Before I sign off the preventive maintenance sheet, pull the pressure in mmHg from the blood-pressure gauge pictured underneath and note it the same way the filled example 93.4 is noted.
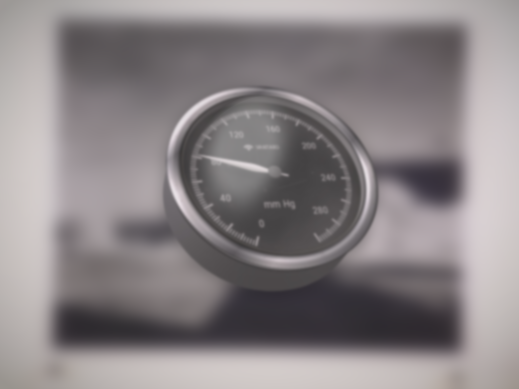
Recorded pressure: 80
